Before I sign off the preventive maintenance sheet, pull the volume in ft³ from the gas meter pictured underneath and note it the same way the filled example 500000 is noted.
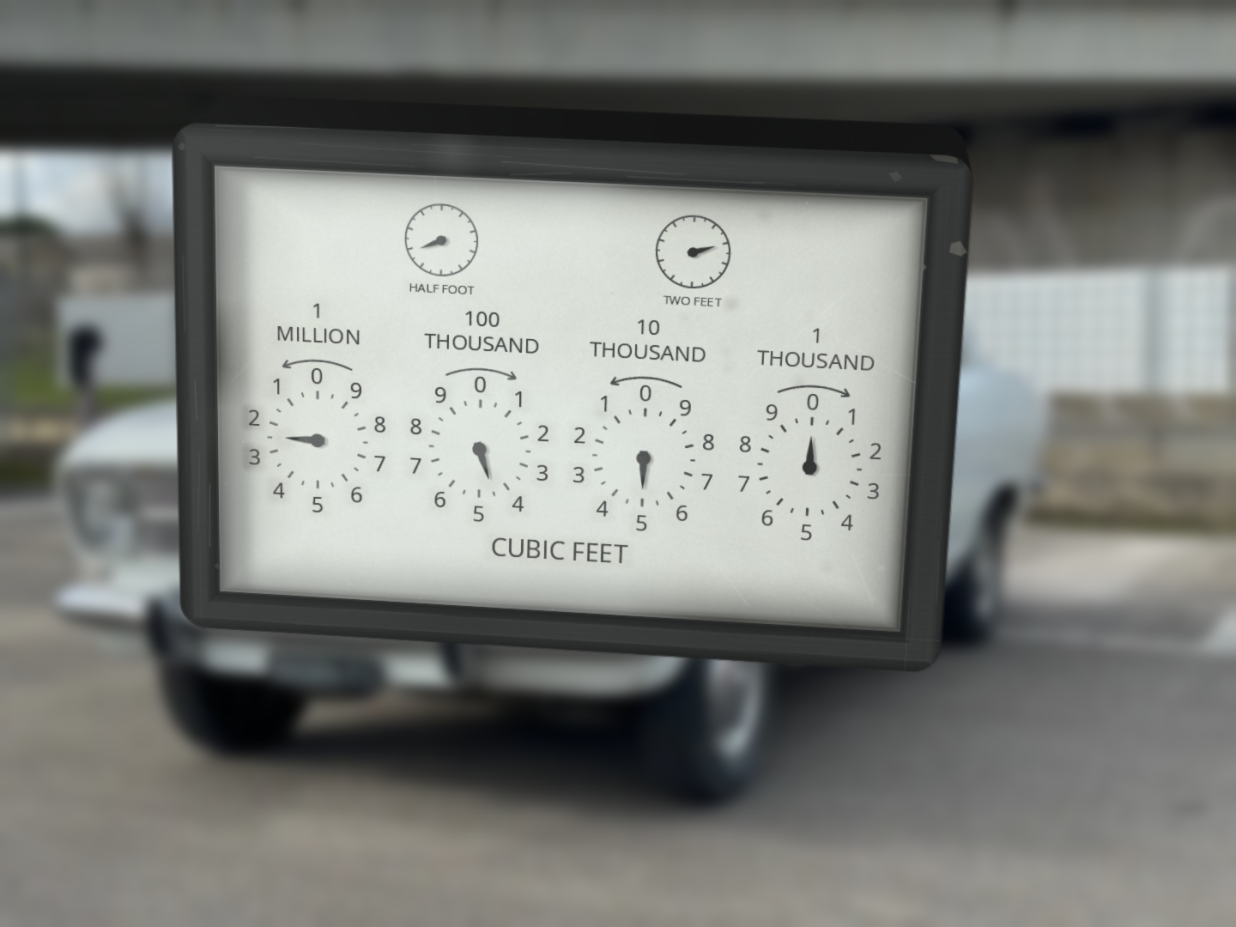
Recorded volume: 245000
